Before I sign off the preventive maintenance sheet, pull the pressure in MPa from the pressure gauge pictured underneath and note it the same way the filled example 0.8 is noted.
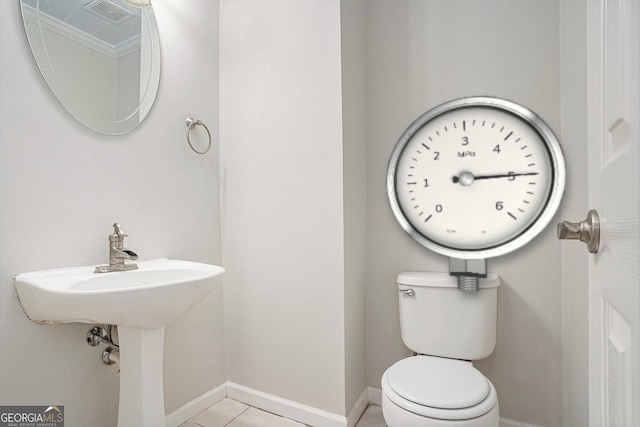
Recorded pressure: 5
